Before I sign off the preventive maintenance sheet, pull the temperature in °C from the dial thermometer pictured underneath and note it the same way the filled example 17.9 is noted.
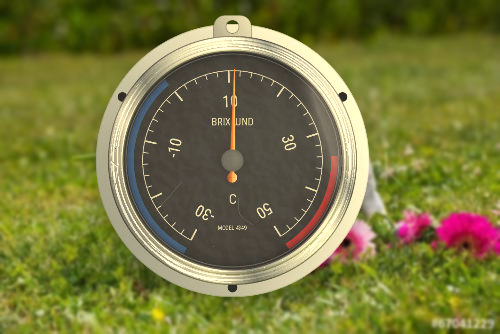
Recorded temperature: 11
